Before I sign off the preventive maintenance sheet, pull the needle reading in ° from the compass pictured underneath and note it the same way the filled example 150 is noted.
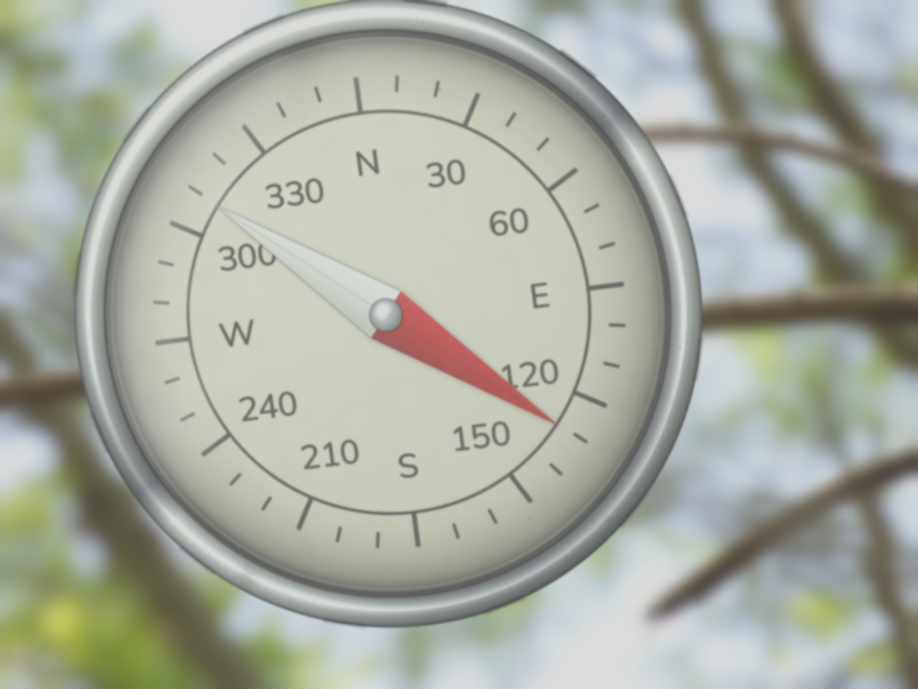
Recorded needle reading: 130
